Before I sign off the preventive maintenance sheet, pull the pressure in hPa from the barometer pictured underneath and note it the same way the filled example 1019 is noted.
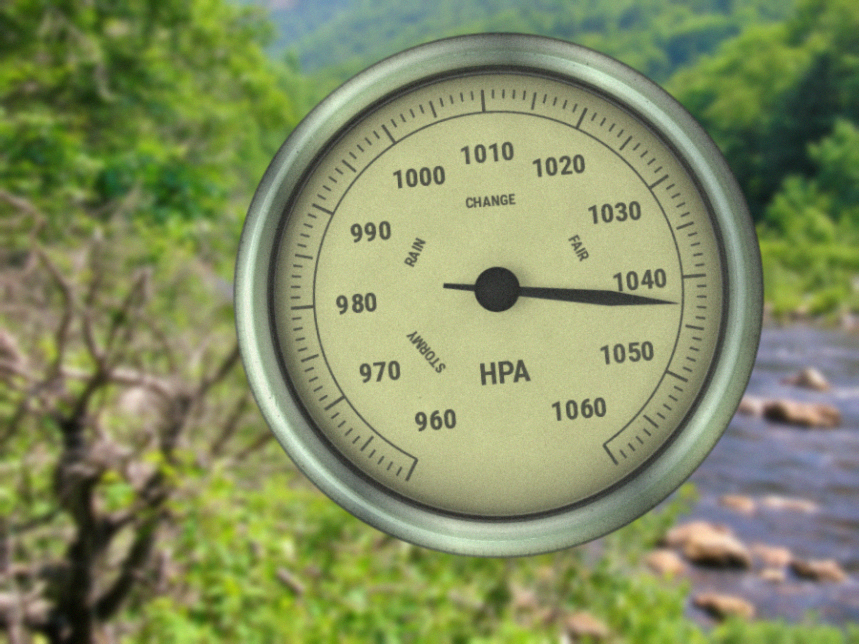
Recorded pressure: 1043
